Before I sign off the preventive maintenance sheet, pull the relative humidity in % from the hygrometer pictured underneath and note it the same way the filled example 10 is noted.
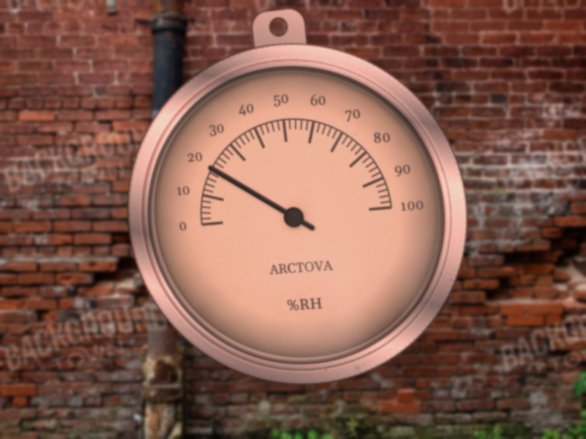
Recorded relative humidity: 20
